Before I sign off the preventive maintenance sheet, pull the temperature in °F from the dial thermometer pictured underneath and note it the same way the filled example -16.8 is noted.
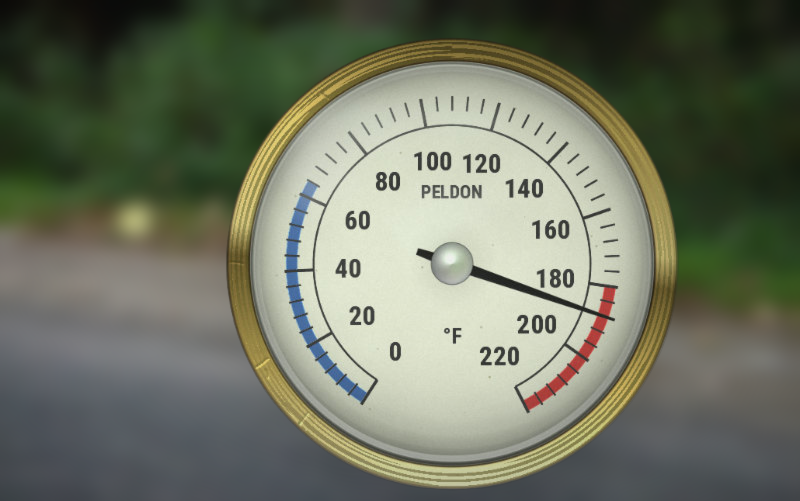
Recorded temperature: 188
